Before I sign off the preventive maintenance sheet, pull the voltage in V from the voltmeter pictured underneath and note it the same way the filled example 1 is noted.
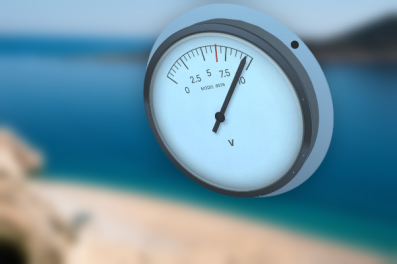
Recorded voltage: 9.5
